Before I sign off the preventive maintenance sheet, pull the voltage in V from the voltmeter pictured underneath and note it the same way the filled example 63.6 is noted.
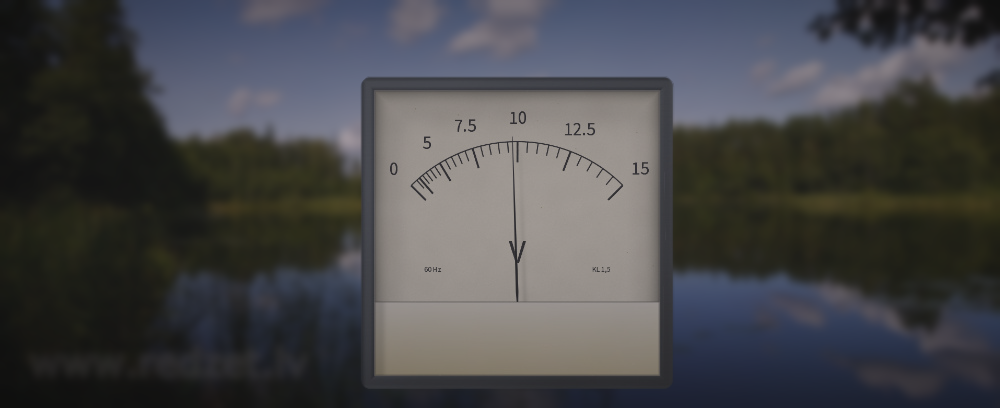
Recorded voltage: 9.75
